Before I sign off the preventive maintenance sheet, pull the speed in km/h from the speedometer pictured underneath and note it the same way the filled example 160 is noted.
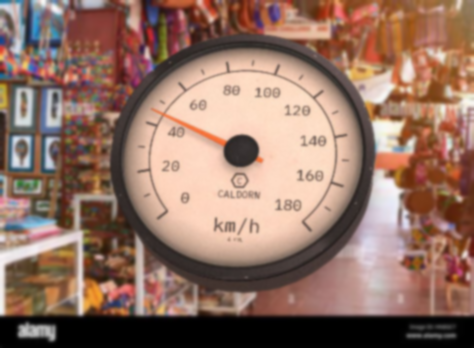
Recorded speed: 45
